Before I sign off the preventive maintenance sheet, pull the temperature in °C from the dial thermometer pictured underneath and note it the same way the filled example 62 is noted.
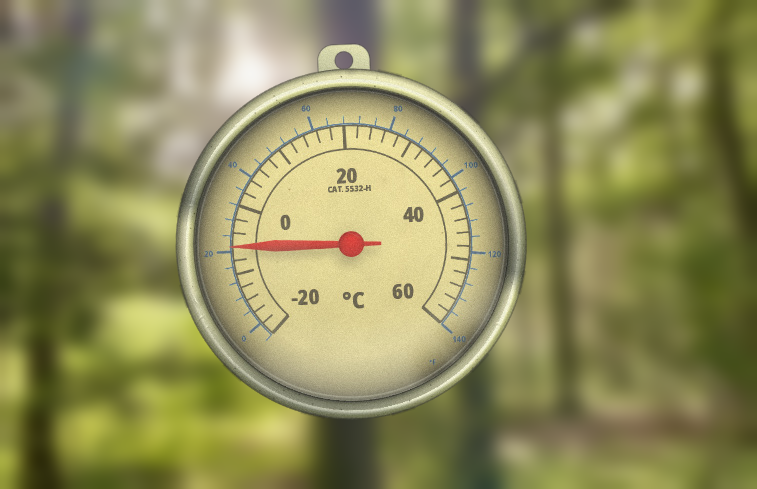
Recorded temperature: -6
